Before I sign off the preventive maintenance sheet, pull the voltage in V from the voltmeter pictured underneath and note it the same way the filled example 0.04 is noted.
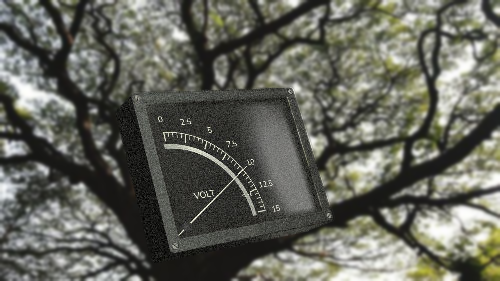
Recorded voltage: 10
